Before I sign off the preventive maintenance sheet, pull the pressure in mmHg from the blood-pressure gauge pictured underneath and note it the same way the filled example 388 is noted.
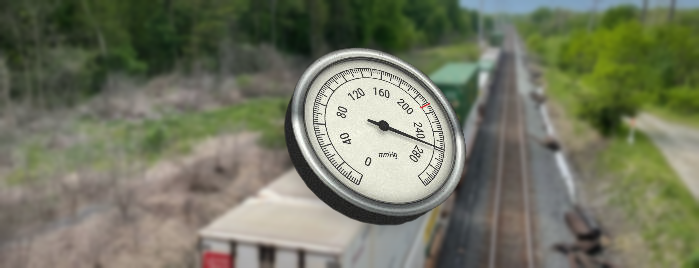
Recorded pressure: 260
